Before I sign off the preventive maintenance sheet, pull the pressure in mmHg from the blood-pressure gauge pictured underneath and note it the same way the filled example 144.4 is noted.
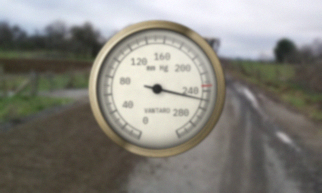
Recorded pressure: 250
